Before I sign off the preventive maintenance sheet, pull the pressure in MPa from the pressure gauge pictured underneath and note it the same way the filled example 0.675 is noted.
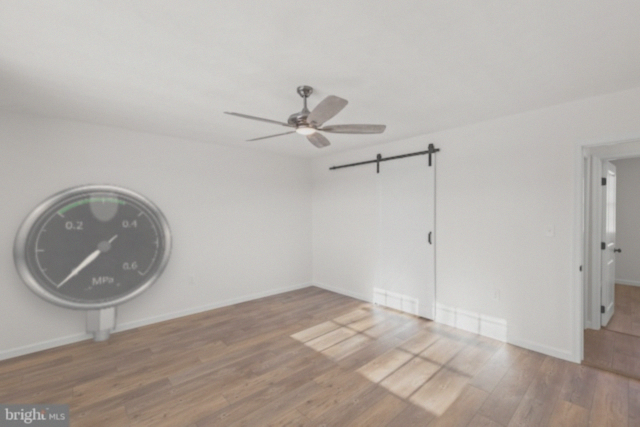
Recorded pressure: 0
